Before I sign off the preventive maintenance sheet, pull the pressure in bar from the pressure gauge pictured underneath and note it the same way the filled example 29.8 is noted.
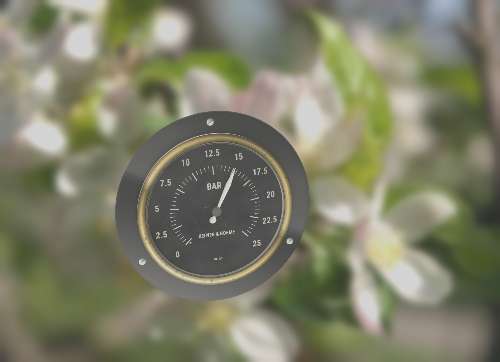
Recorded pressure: 15
